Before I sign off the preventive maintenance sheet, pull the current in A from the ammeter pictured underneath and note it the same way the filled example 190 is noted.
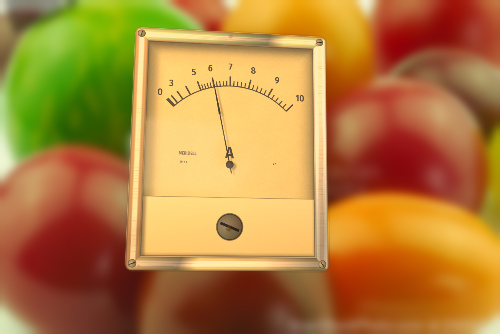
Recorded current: 6
